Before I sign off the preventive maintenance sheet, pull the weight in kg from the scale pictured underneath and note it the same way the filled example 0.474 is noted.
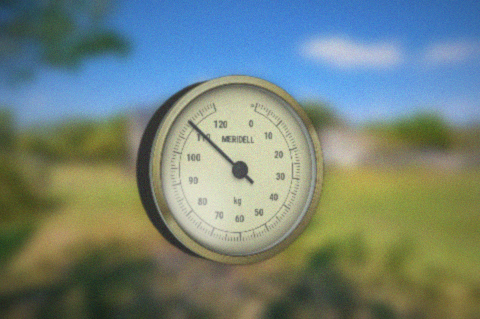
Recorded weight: 110
